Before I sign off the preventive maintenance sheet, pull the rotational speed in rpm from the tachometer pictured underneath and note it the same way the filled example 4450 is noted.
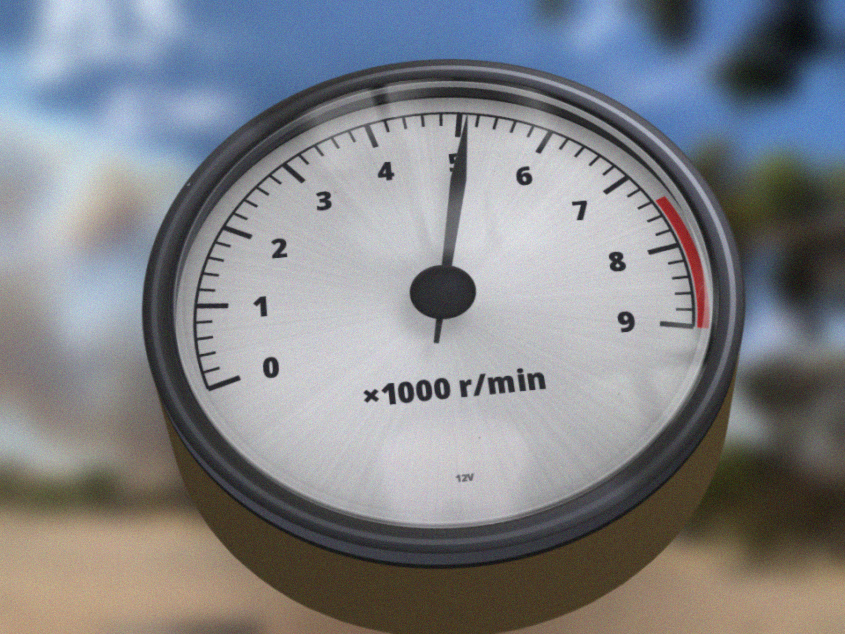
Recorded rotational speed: 5100
